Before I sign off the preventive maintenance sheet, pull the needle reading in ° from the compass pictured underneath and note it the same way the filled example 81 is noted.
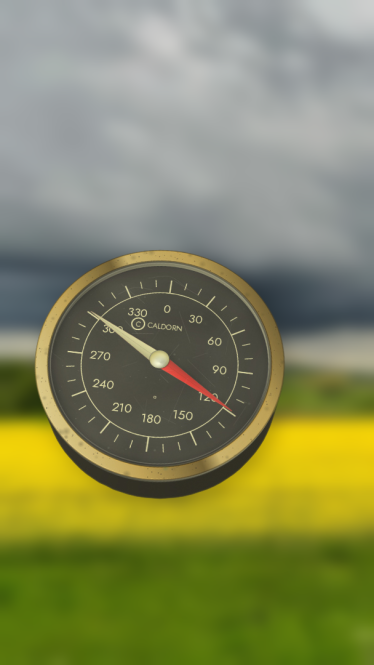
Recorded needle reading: 120
